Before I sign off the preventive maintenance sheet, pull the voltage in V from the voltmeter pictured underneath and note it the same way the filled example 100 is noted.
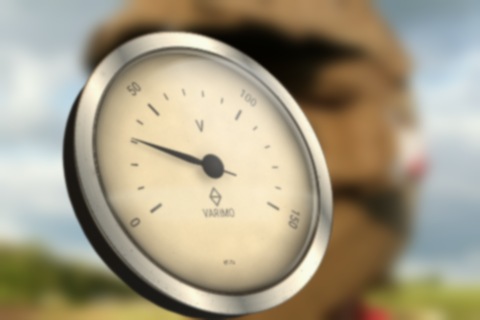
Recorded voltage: 30
